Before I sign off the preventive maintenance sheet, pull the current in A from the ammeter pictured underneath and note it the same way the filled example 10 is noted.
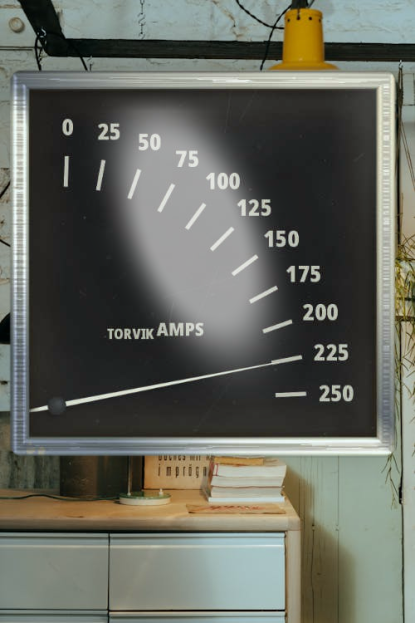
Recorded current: 225
